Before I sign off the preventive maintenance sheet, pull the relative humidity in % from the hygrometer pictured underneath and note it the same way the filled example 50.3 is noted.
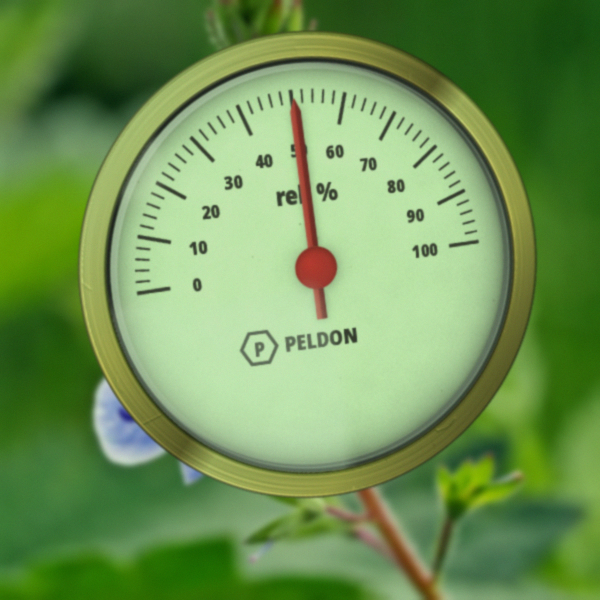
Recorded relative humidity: 50
